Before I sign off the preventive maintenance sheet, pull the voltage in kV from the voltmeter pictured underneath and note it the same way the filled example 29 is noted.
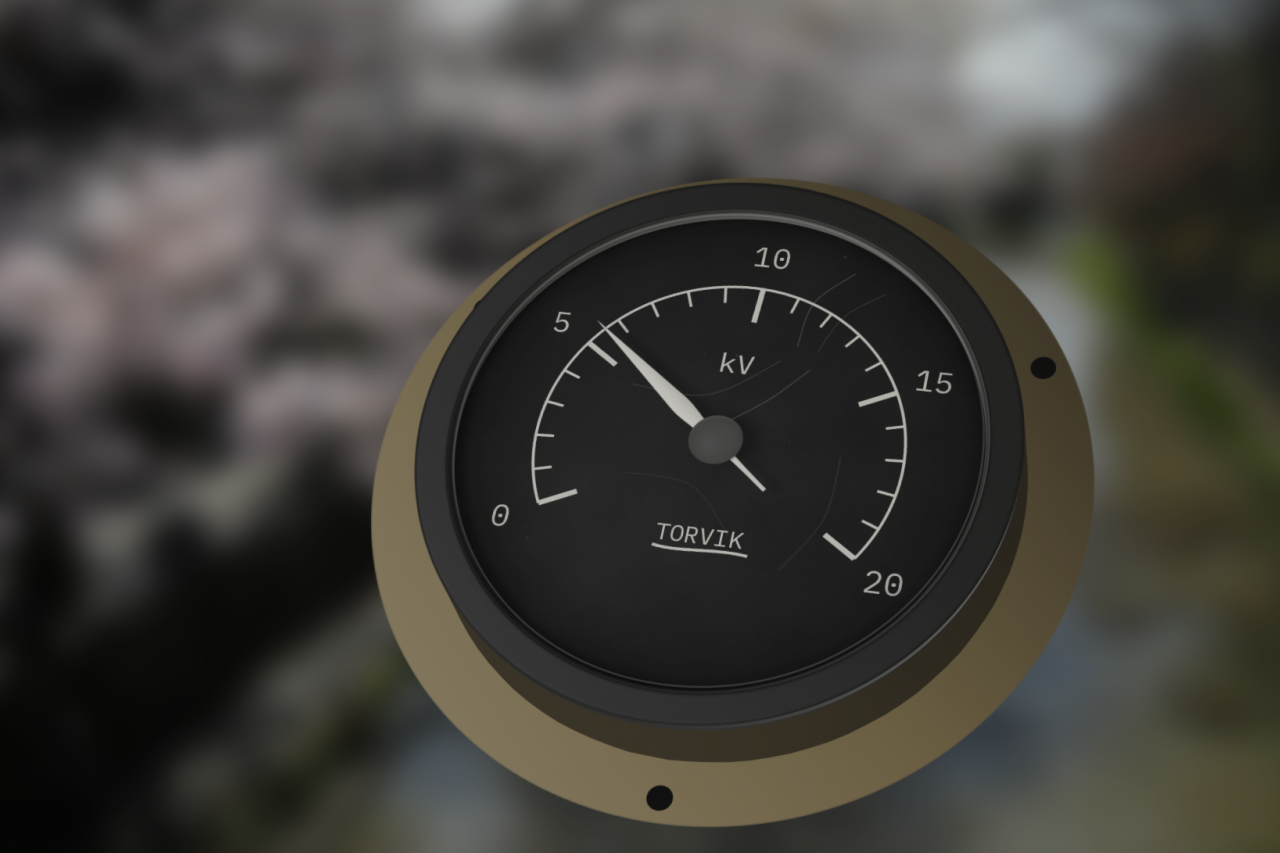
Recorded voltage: 5.5
